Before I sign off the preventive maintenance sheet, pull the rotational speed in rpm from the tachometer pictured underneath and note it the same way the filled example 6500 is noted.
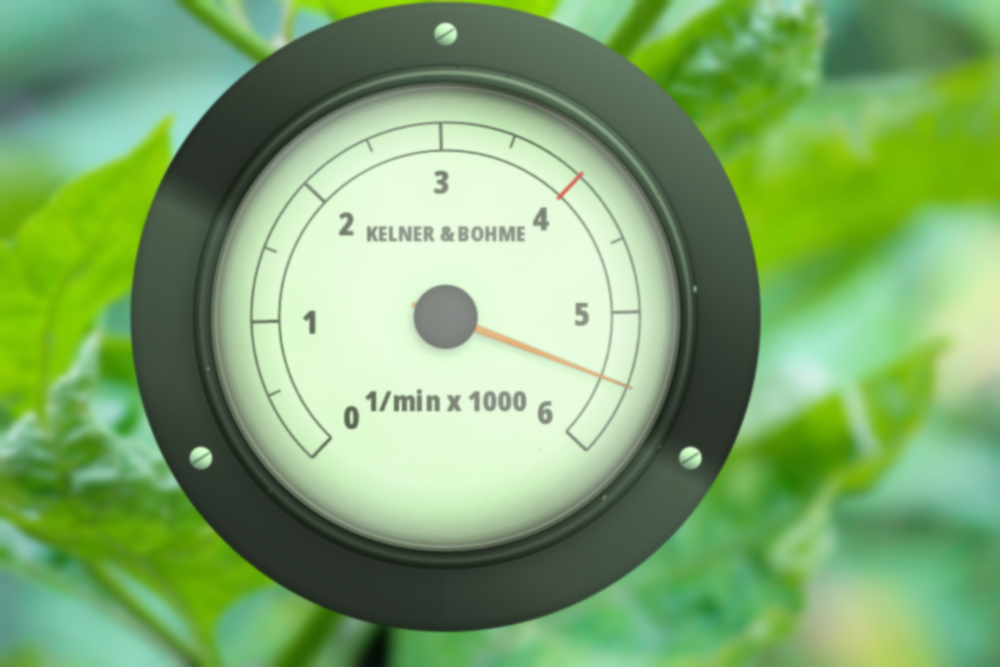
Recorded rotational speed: 5500
